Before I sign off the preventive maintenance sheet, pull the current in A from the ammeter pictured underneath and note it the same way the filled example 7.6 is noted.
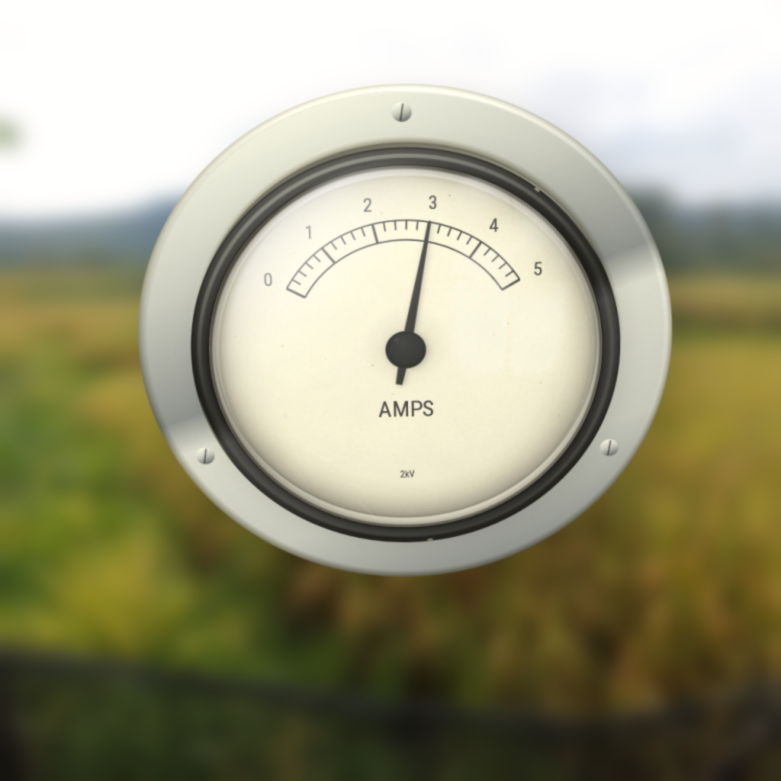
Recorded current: 3
